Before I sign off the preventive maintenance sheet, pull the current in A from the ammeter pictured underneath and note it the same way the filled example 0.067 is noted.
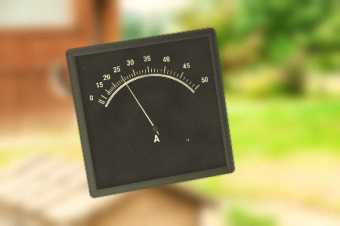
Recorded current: 25
